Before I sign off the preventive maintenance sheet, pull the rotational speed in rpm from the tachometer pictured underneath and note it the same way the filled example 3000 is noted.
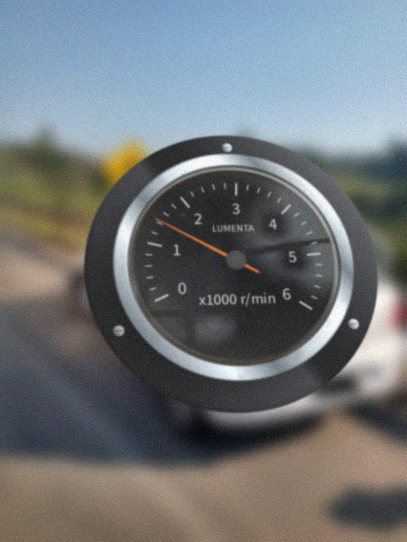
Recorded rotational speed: 1400
